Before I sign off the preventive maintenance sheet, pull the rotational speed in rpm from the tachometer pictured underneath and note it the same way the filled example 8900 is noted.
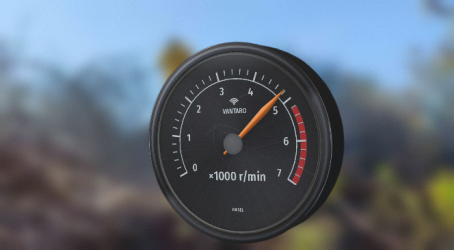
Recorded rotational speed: 4800
